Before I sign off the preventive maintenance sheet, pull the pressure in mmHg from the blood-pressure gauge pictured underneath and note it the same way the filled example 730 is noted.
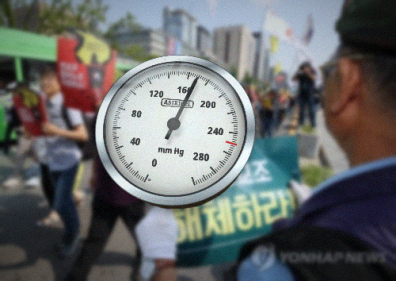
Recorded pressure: 170
